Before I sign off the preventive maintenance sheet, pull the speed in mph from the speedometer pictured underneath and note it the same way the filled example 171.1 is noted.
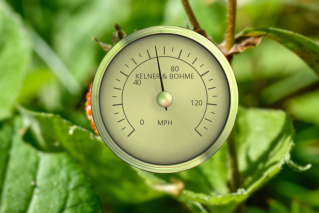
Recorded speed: 65
